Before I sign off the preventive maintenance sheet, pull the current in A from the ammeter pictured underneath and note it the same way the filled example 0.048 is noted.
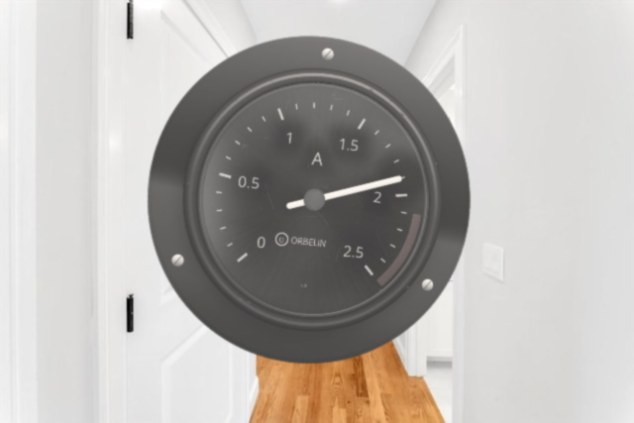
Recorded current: 1.9
